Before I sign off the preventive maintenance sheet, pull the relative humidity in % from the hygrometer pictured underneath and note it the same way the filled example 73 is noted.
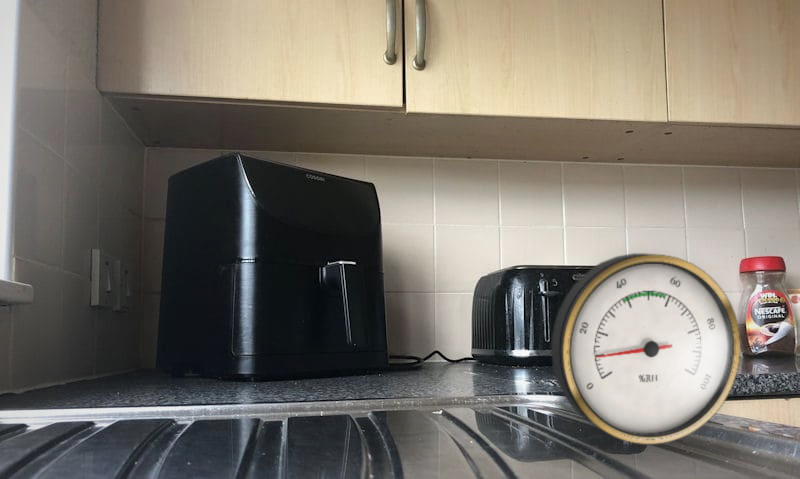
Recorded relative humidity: 10
